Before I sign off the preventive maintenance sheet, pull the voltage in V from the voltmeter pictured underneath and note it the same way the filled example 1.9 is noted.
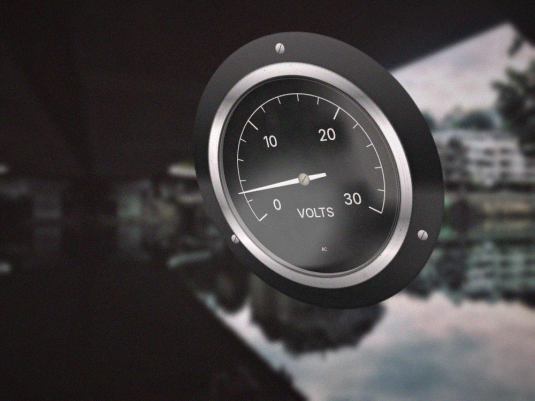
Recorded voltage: 3
